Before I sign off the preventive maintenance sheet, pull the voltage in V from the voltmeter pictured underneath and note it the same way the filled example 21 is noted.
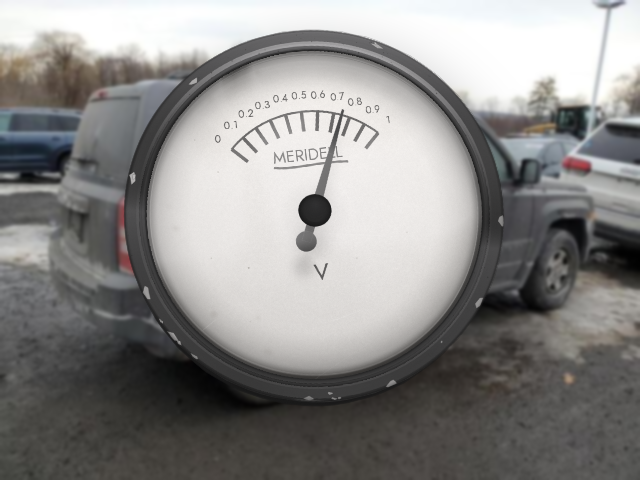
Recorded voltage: 0.75
